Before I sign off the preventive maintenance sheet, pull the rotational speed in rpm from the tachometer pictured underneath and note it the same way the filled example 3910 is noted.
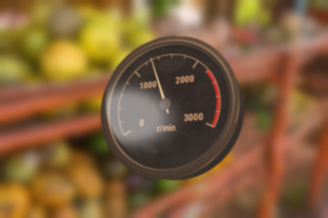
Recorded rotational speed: 1300
